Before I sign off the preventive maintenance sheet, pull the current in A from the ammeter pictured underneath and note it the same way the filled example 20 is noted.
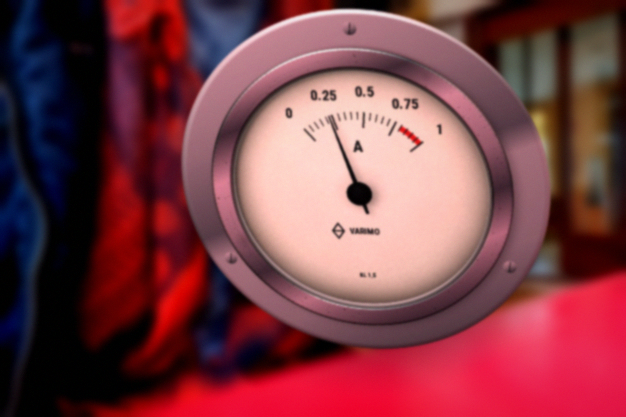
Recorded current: 0.25
